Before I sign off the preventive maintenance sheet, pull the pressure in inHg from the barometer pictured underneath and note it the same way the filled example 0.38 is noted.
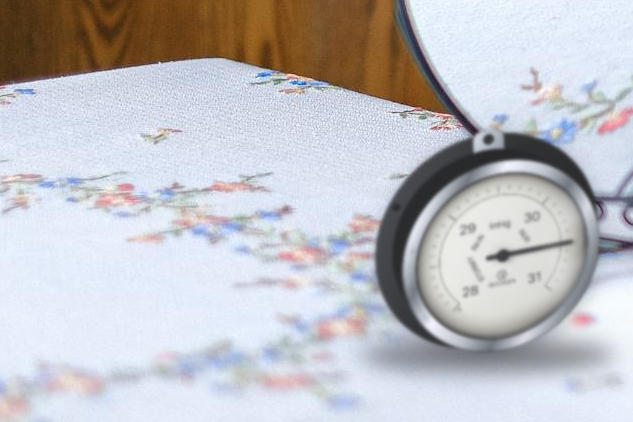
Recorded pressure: 30.5
